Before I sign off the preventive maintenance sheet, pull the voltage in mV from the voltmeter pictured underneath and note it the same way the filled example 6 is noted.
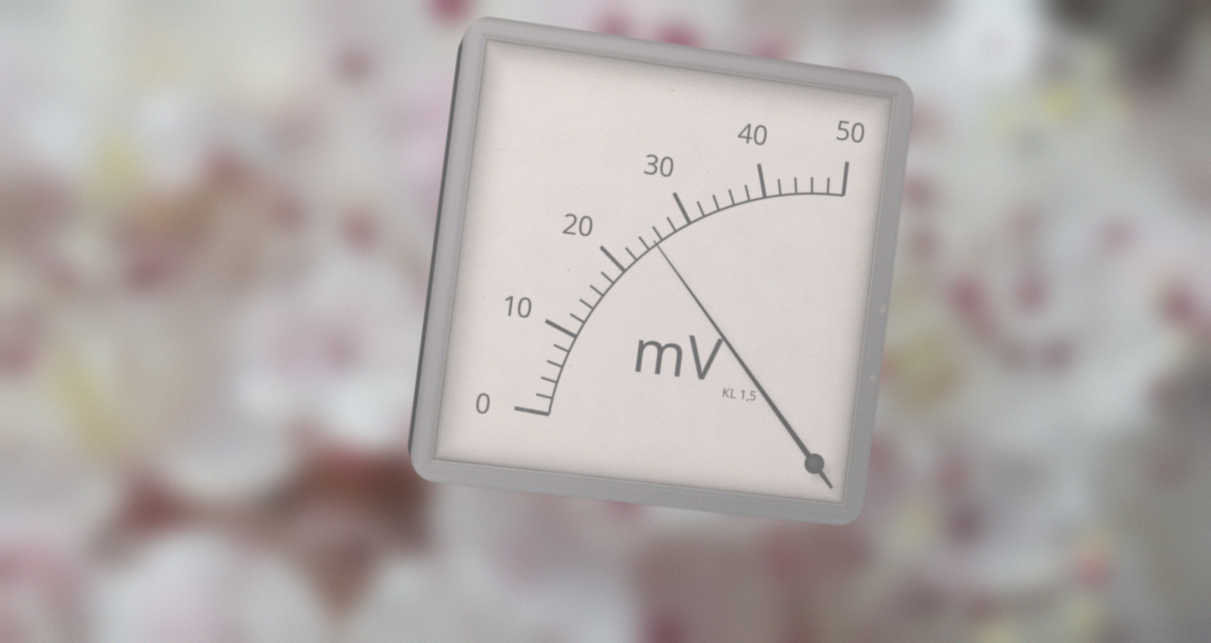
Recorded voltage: 25
